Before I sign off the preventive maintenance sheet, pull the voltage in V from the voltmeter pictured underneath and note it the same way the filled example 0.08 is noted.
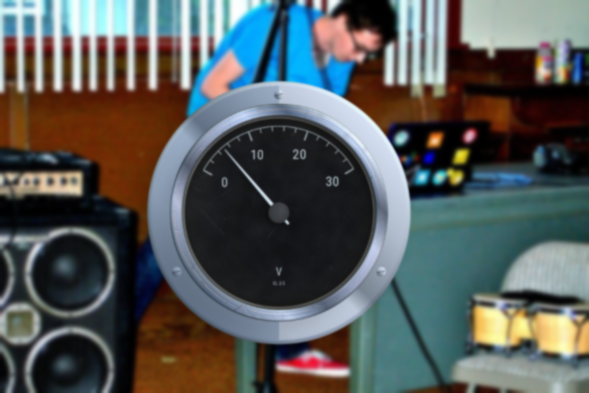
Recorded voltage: 5
